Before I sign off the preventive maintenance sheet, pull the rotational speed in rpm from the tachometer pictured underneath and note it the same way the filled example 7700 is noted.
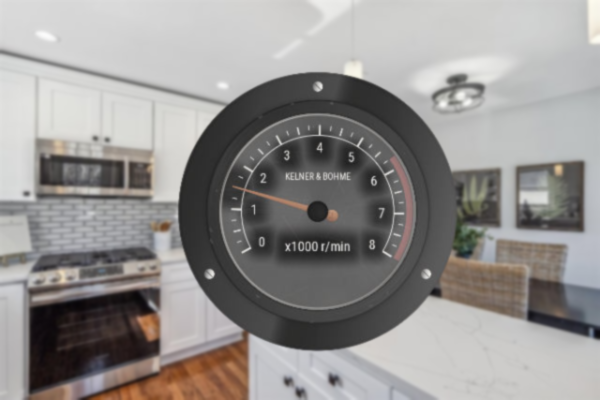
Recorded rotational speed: 1500
